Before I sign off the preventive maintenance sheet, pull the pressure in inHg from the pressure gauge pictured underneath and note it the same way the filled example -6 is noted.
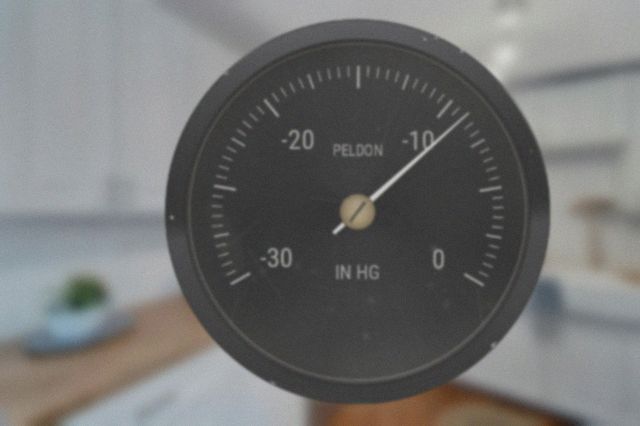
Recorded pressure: -9
